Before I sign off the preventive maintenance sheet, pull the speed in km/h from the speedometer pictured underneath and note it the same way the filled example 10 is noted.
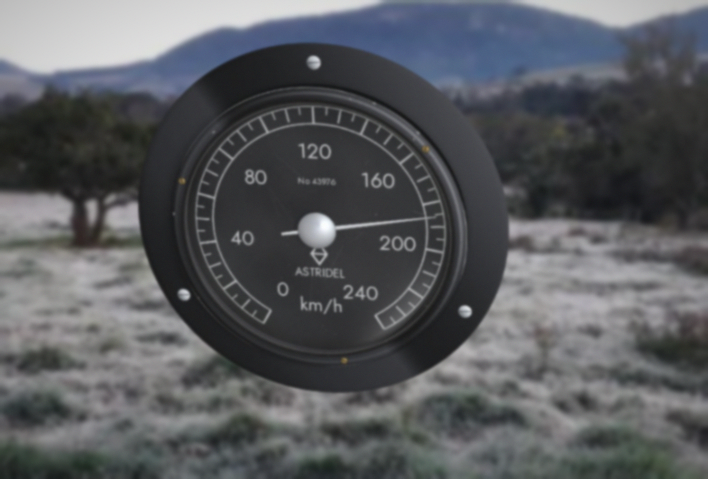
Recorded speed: 185
